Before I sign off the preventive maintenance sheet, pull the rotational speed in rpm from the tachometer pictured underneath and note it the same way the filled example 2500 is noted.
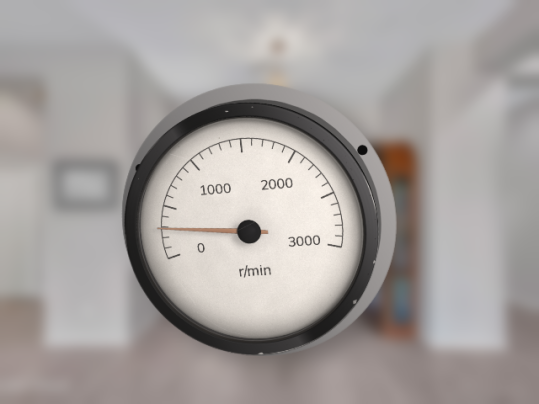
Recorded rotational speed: 300
